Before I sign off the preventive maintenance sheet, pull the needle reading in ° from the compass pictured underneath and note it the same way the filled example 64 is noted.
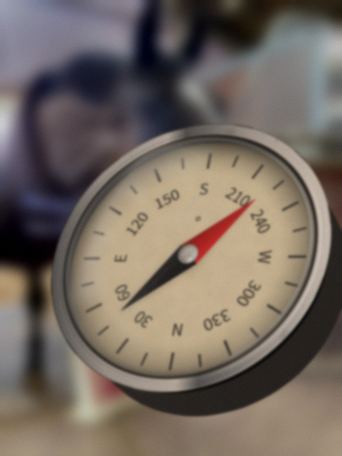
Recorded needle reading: 225
